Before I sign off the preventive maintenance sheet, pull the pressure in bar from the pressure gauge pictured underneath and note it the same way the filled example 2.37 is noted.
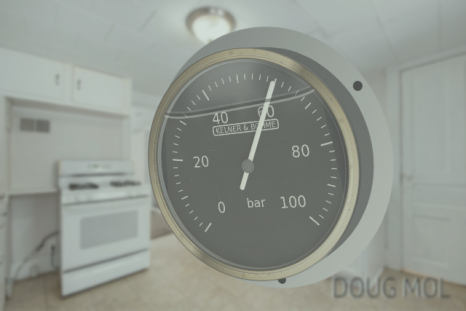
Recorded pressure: 60
